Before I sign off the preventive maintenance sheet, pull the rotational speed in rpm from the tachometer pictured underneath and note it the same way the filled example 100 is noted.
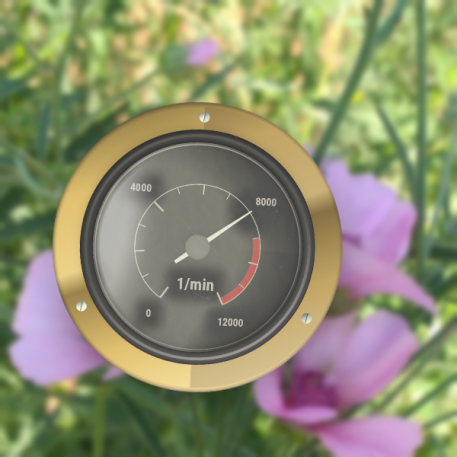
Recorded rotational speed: 8000
